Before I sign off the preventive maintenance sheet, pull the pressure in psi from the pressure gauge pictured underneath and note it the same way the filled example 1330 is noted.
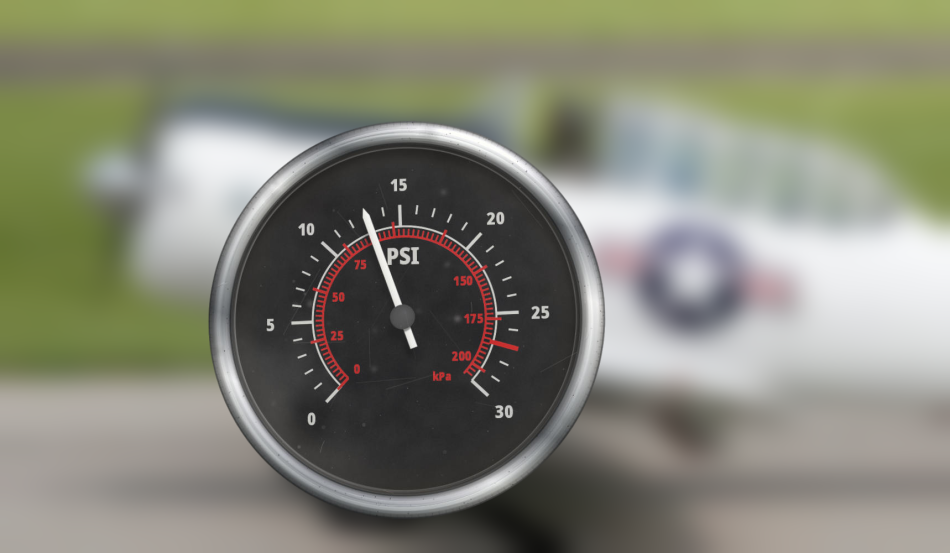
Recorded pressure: 13
